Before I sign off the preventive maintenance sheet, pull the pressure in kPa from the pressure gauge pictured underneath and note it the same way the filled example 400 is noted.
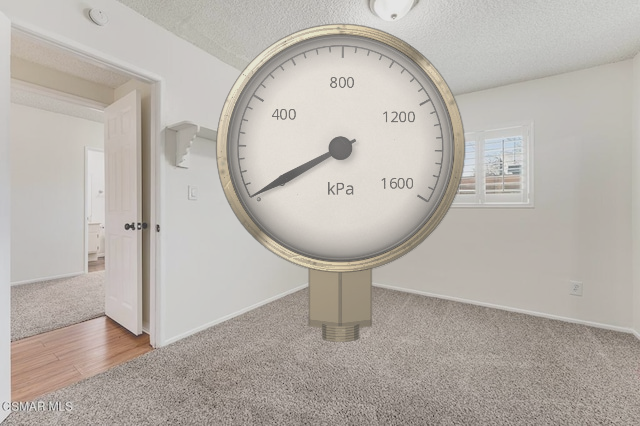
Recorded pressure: 0
